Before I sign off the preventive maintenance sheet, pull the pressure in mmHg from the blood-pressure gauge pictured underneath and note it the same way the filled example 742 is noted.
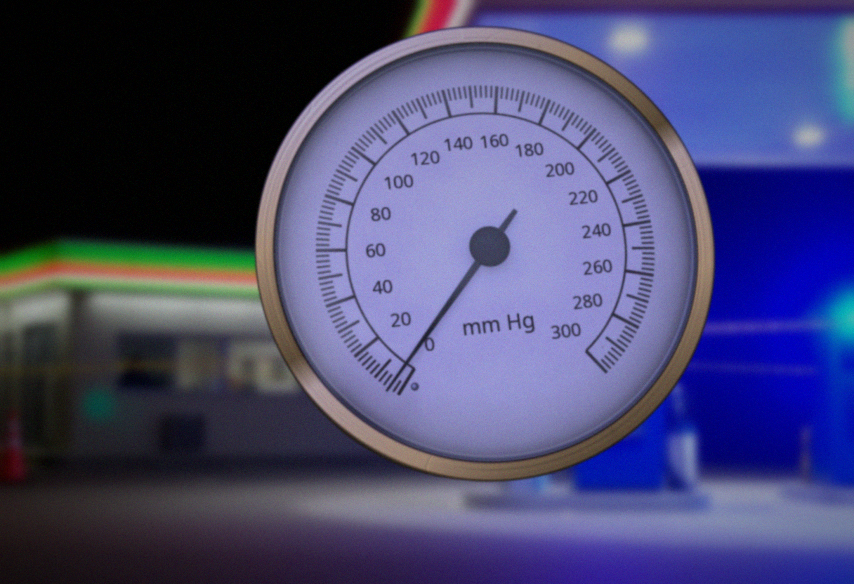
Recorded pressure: 4
